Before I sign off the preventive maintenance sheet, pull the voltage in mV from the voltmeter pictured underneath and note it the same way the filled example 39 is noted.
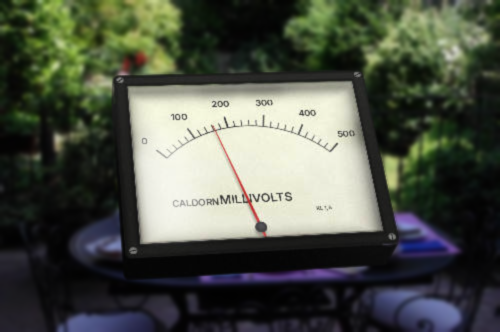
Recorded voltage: 160
